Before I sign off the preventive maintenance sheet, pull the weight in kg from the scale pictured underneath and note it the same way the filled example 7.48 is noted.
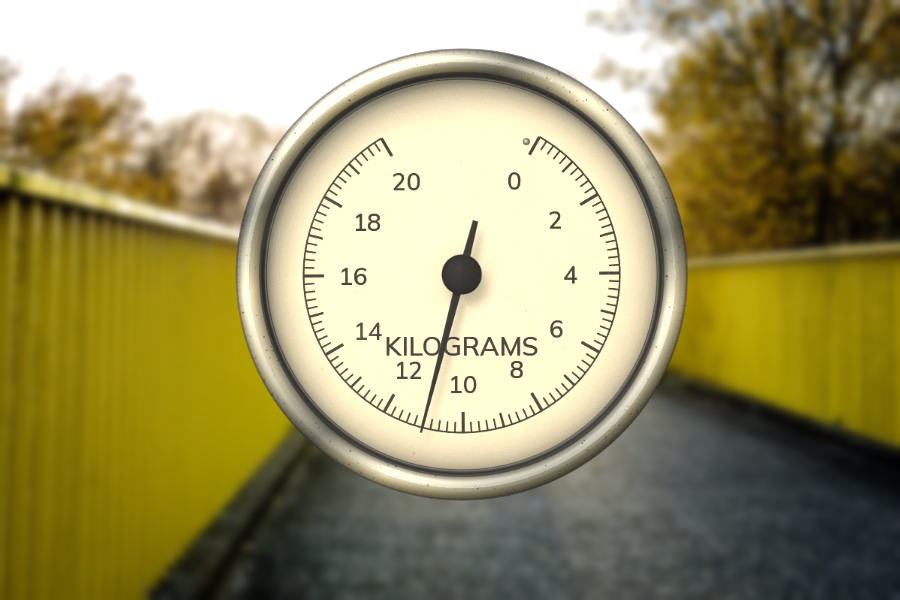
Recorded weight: 11
